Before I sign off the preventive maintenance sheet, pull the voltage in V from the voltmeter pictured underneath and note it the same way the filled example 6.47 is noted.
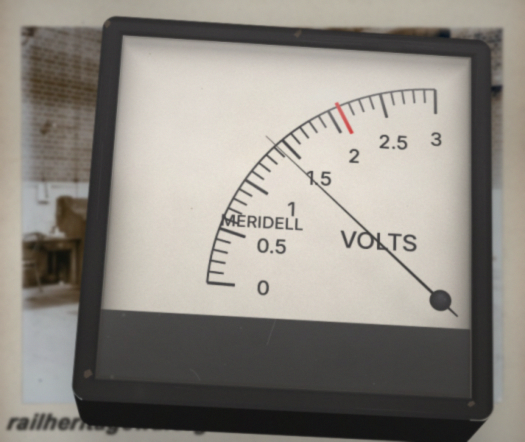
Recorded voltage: 1.4
